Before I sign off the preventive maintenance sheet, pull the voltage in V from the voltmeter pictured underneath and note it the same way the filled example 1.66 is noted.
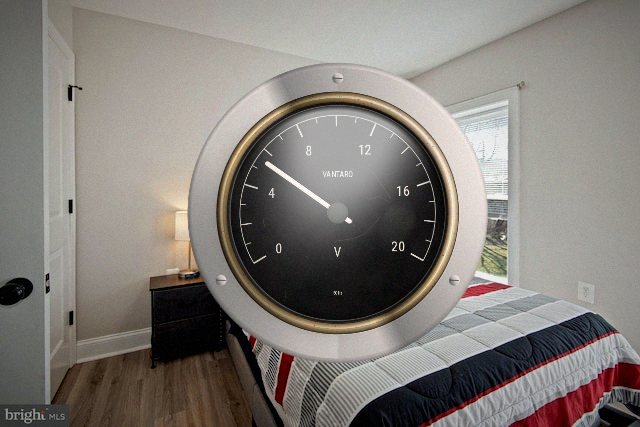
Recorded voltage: 5.5
